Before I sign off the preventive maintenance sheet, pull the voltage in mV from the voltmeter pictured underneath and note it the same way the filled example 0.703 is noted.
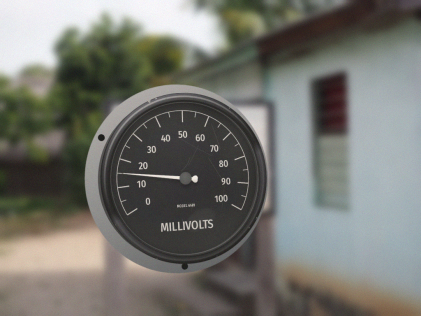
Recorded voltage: 15
